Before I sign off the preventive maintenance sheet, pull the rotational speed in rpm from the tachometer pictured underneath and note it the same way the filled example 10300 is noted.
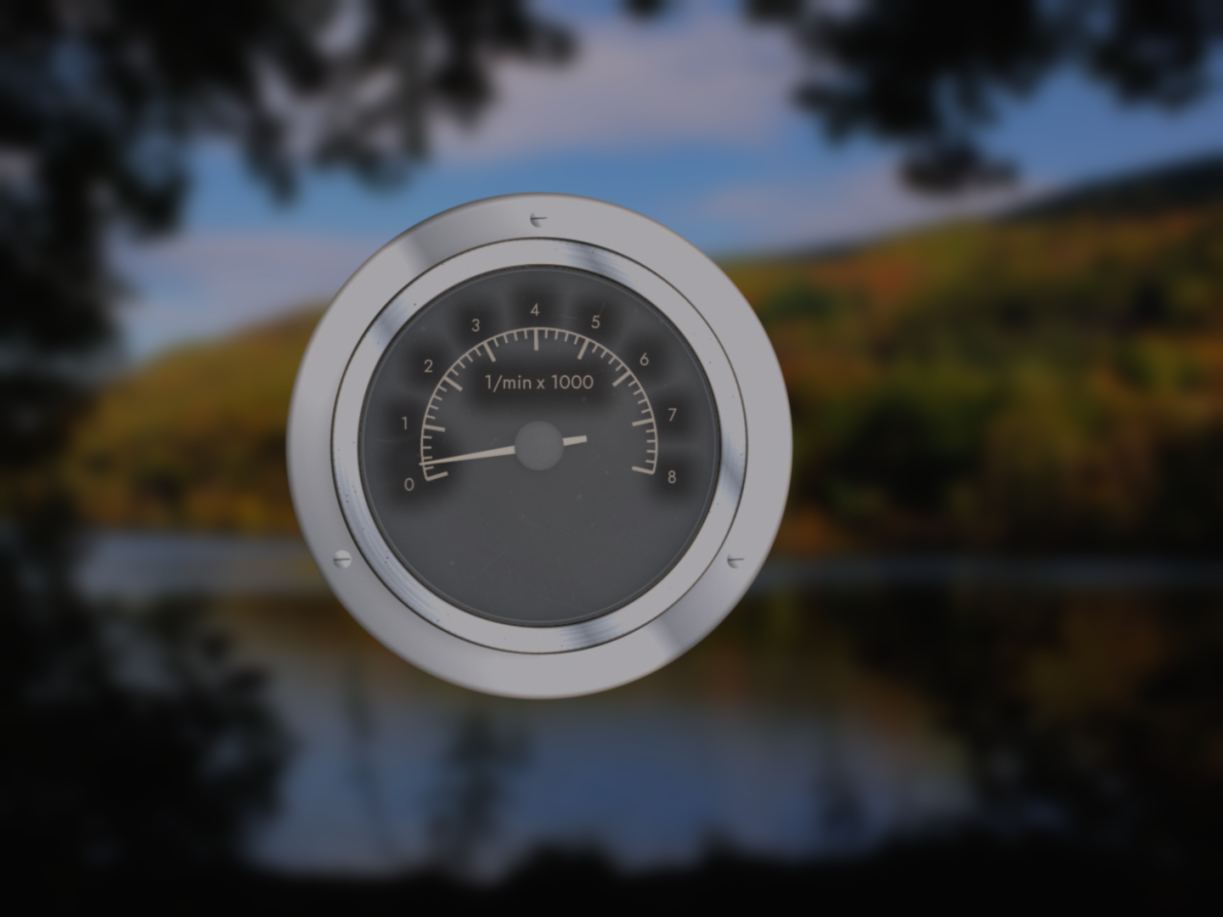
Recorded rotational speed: 300
